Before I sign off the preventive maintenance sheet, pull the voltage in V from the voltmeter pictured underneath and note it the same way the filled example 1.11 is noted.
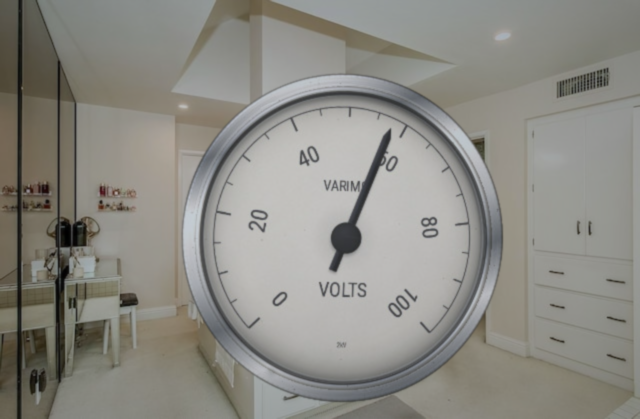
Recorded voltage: 57.5
